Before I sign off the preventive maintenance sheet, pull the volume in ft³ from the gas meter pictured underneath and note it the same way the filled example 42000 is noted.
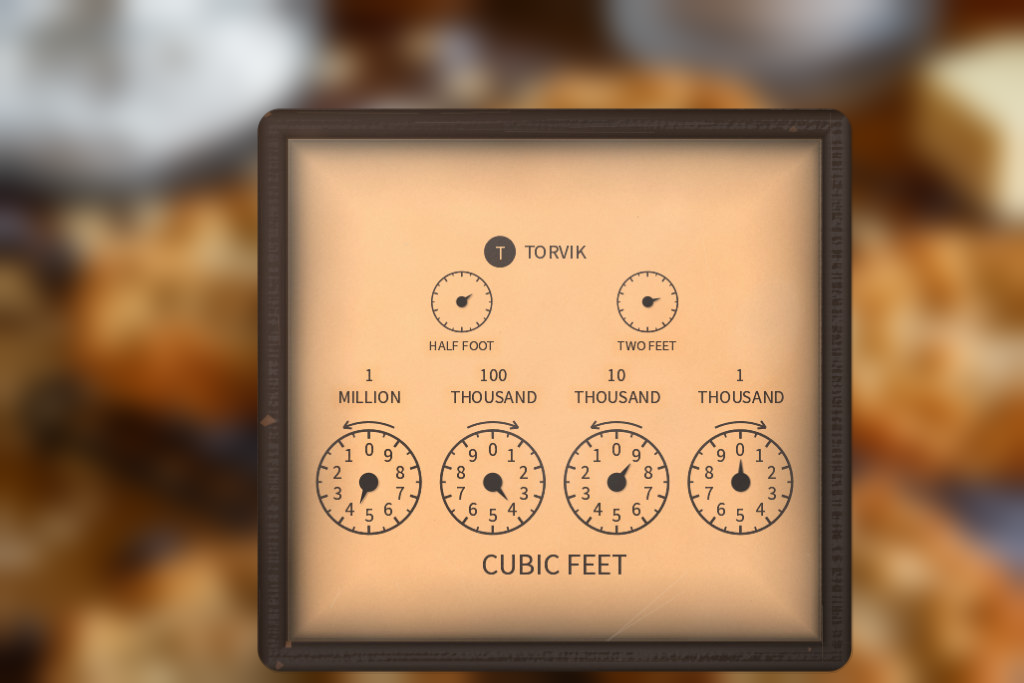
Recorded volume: 439000
